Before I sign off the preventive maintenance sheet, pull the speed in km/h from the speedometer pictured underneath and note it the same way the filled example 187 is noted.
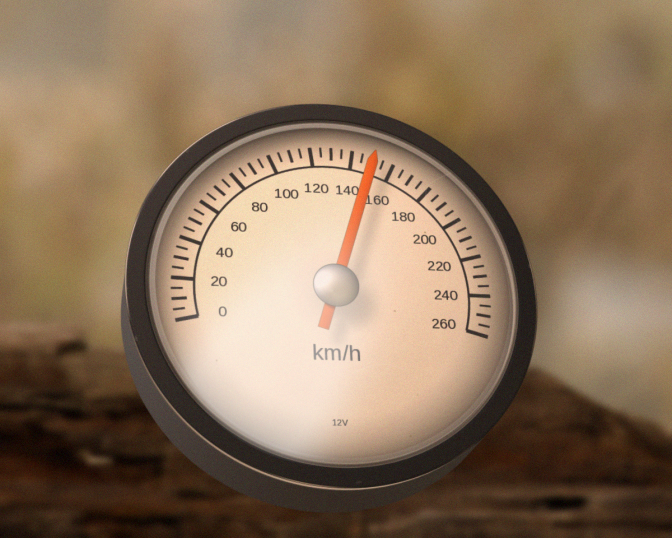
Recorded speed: 150
